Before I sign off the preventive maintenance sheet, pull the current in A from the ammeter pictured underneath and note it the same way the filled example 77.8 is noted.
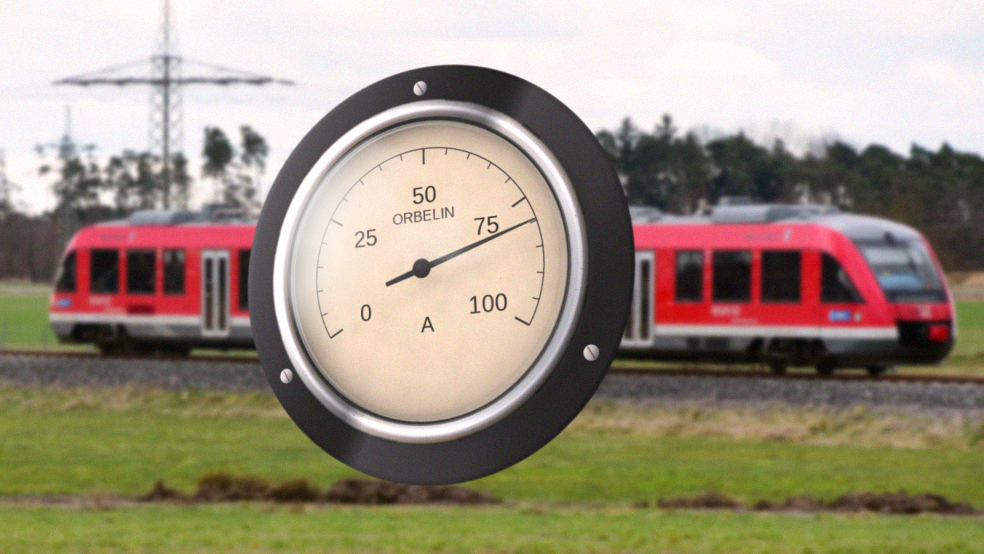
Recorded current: 80
